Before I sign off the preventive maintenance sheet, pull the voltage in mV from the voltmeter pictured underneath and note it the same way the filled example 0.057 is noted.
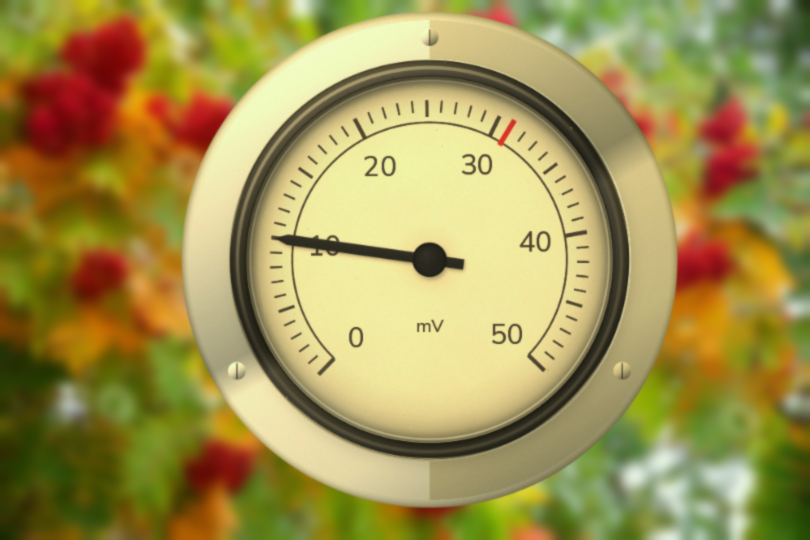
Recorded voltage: 10
